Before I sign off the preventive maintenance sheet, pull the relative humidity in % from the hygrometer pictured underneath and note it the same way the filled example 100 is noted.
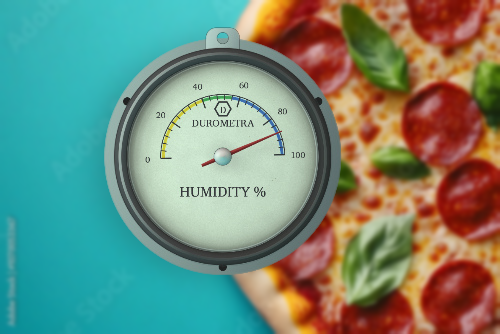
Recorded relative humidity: 88
